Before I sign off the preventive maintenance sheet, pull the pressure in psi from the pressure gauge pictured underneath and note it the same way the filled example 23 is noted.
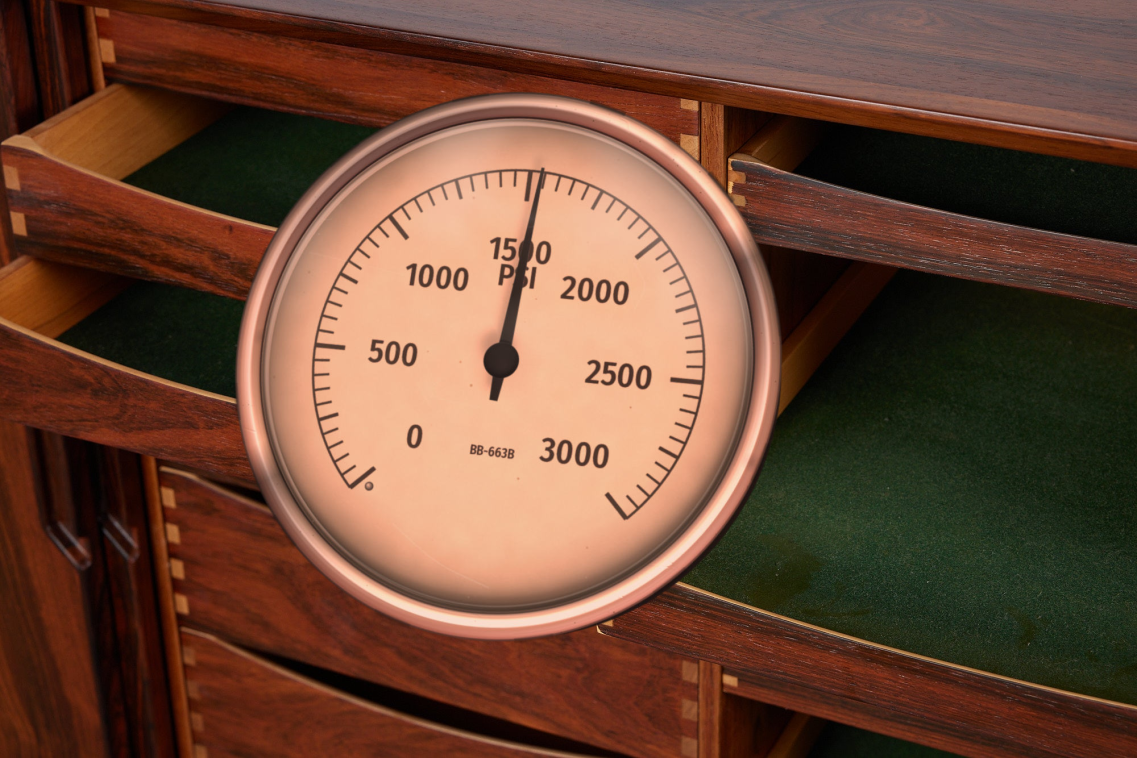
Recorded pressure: 1550
